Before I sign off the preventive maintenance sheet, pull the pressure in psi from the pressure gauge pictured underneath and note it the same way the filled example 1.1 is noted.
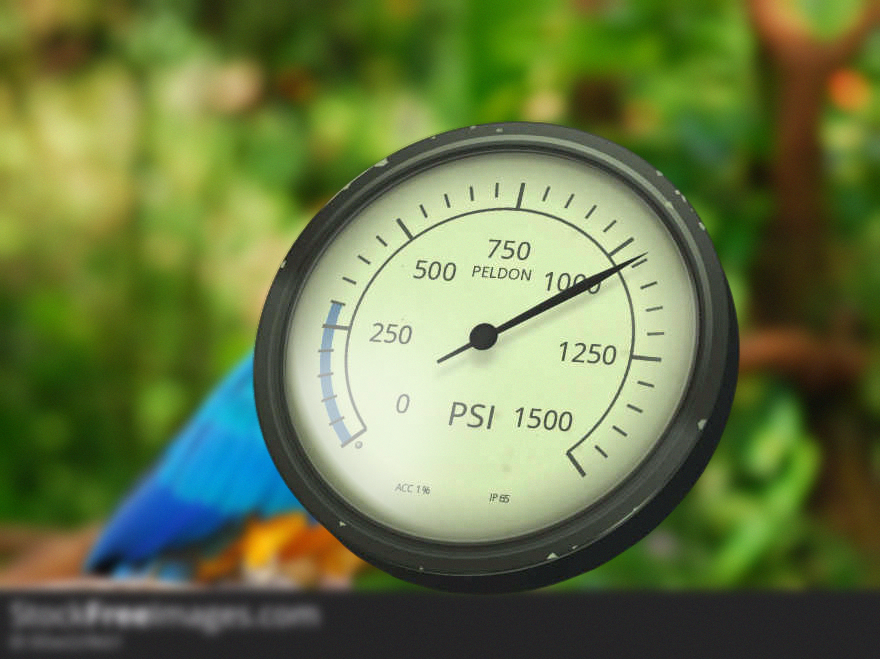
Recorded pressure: 1050
